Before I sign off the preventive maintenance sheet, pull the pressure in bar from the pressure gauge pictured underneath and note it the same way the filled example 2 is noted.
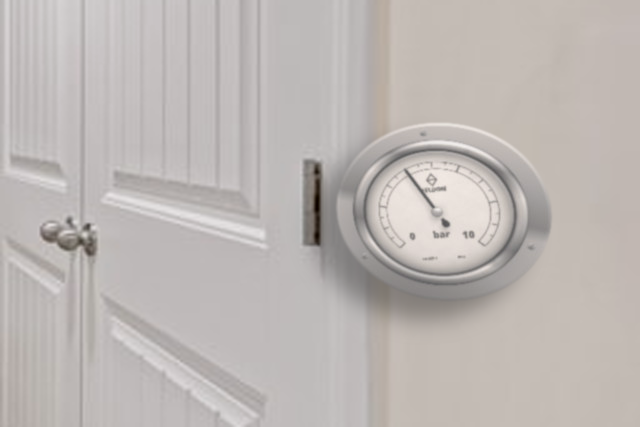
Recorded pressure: 4
